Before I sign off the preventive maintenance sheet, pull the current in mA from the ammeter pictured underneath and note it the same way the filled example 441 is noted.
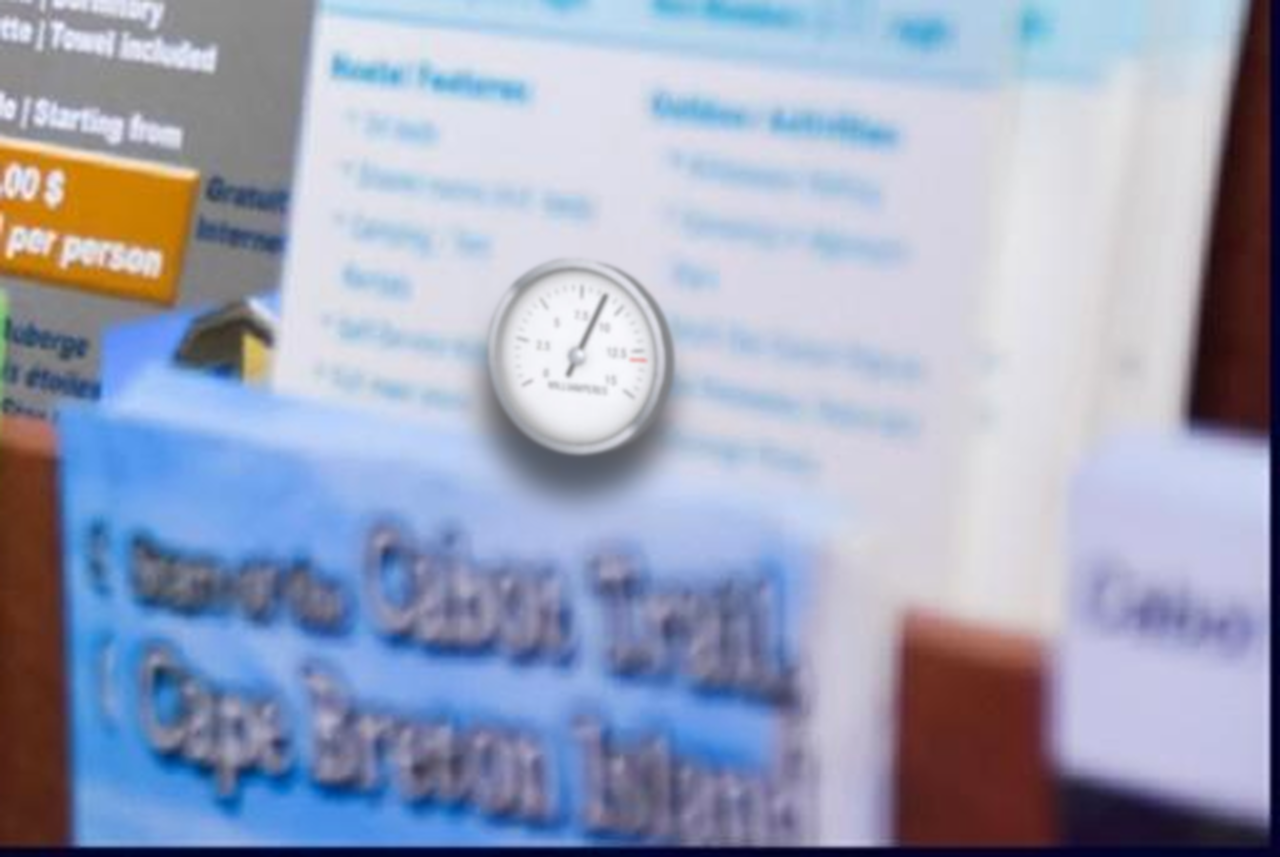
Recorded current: 9
